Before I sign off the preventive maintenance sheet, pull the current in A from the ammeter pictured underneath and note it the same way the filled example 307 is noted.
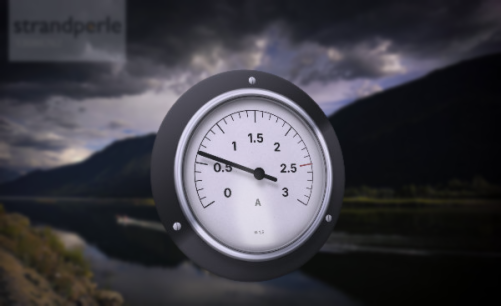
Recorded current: 0.6
